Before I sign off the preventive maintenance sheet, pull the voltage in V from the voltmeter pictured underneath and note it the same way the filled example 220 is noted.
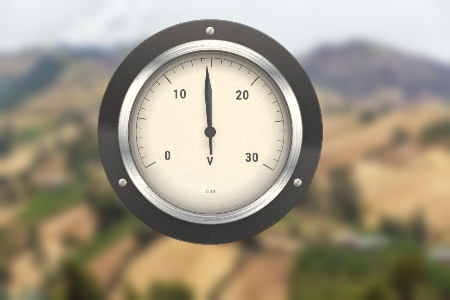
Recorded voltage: 14.5
